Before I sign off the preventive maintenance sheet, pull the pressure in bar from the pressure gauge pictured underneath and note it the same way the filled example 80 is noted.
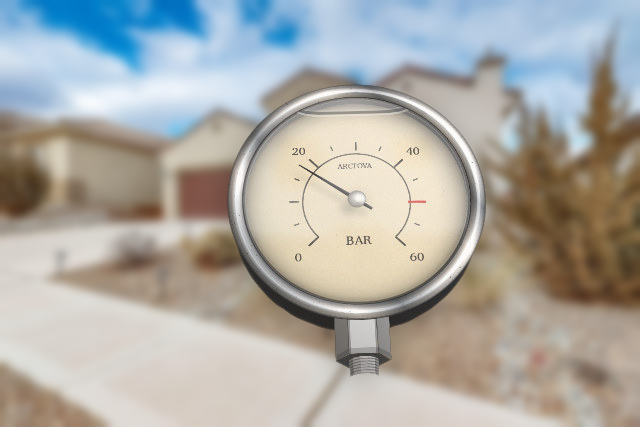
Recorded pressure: 17.5
